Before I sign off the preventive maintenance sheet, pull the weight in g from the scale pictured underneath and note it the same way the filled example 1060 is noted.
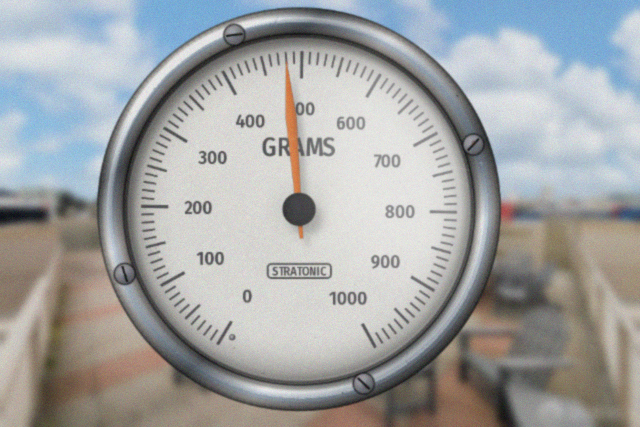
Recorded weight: 480
